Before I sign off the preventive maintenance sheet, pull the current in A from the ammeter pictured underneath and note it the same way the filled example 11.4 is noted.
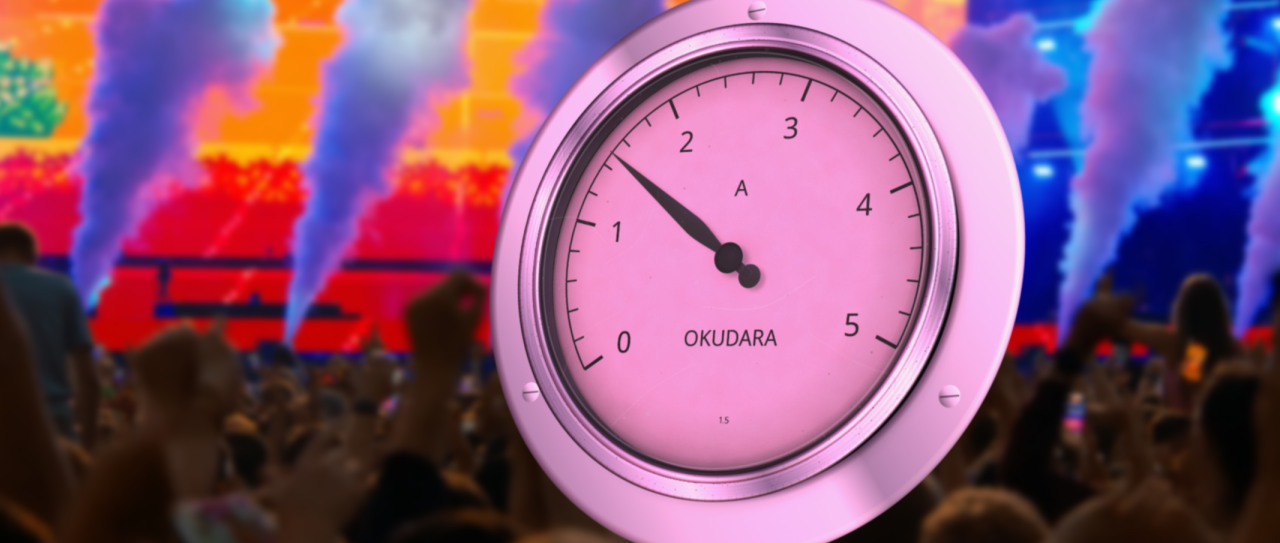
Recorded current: 1.5
